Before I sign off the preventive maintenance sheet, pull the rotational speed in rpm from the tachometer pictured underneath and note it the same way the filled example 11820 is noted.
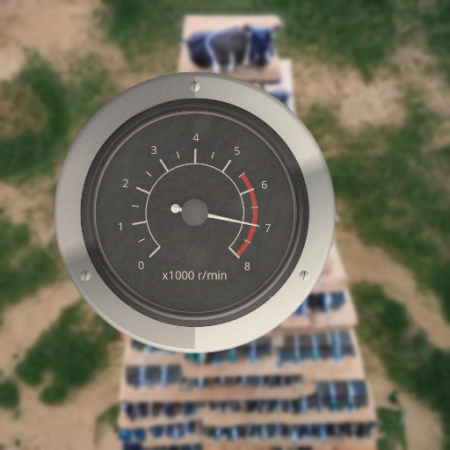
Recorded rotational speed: 7000
